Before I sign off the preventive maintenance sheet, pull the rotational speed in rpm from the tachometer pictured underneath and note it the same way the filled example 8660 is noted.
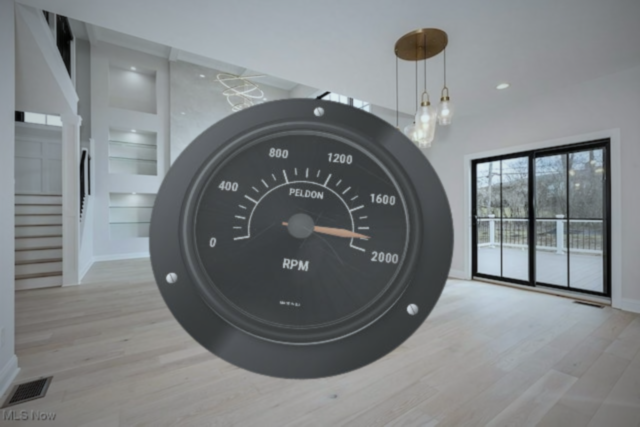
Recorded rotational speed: 1900
